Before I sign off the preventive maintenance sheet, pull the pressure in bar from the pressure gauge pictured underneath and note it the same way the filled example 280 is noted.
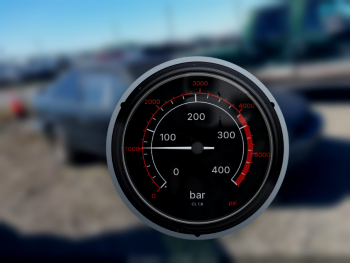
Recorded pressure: 70
